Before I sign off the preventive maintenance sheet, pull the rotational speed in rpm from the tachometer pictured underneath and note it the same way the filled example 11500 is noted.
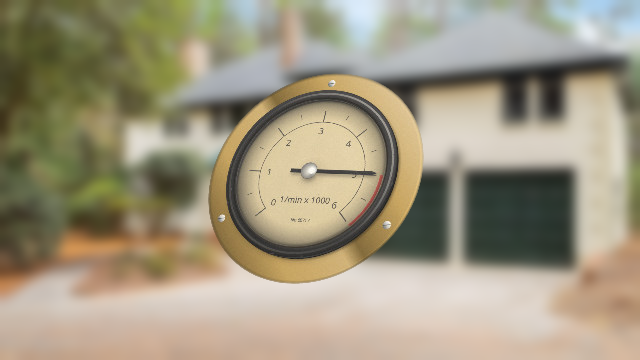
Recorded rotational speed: 5000
